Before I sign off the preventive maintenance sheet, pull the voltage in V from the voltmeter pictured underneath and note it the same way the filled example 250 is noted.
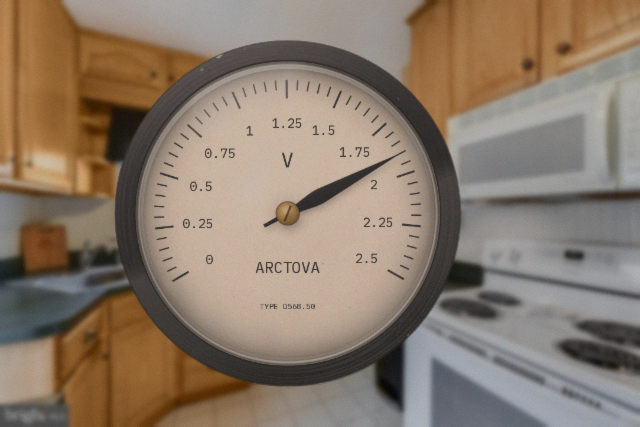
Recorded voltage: 1.9
